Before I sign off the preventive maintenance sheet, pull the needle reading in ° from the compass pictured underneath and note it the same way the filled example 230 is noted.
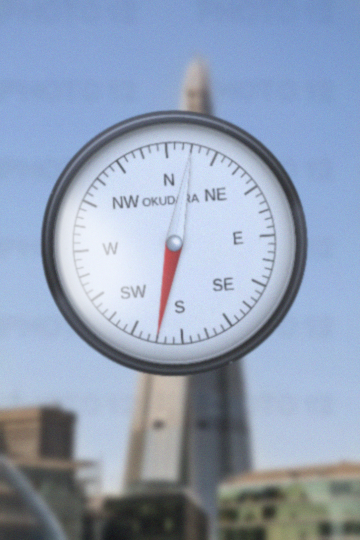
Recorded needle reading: 195
